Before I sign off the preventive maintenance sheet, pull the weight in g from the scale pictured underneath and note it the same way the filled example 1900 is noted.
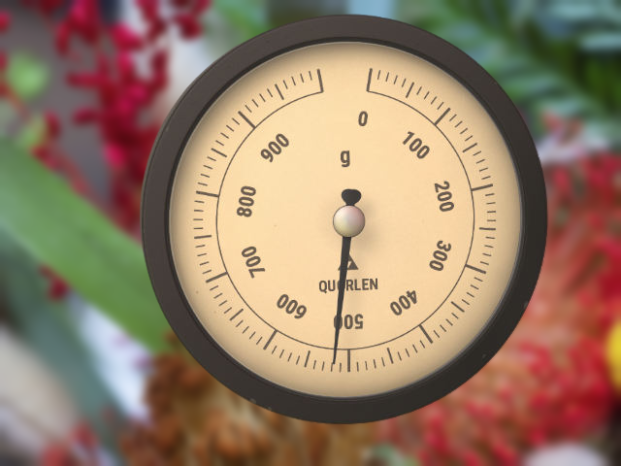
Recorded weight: 520
